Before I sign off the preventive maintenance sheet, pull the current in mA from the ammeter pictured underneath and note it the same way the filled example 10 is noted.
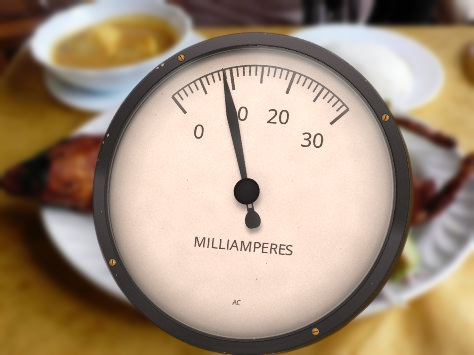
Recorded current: 9
